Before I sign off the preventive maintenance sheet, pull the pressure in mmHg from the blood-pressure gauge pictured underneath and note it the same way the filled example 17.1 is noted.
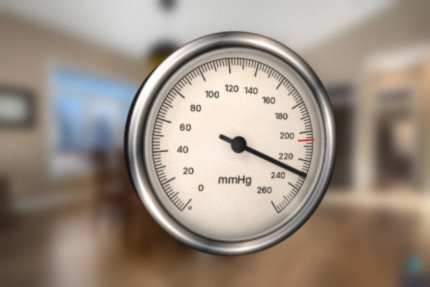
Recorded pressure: 230
